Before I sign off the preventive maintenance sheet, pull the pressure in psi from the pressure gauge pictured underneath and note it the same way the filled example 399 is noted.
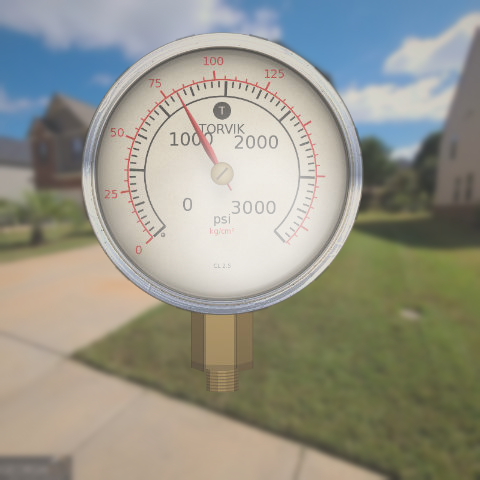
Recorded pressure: 1150
